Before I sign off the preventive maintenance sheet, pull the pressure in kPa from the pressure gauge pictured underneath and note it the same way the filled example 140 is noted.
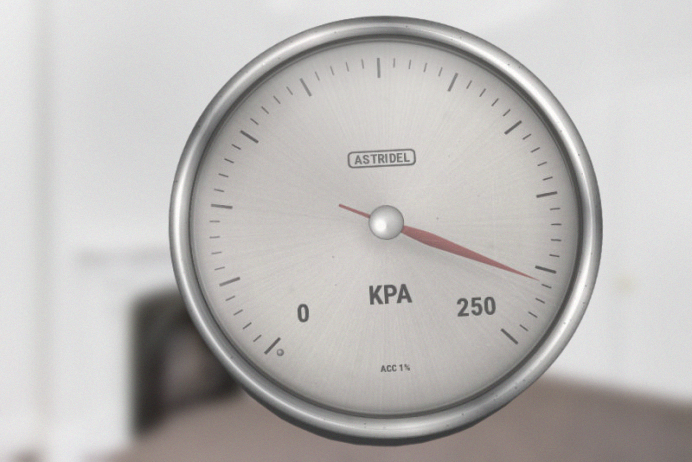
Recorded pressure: 230
